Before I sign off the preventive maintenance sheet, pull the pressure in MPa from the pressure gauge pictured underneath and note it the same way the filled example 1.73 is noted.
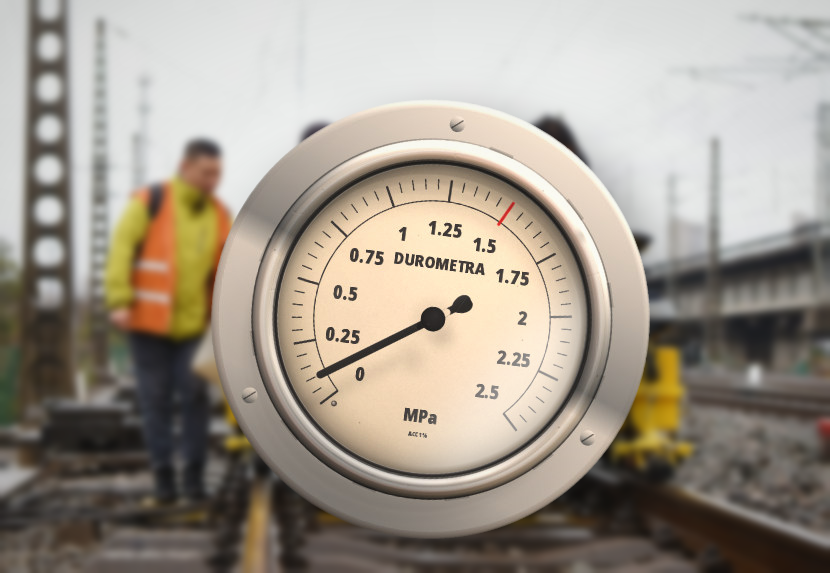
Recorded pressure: 0.1
